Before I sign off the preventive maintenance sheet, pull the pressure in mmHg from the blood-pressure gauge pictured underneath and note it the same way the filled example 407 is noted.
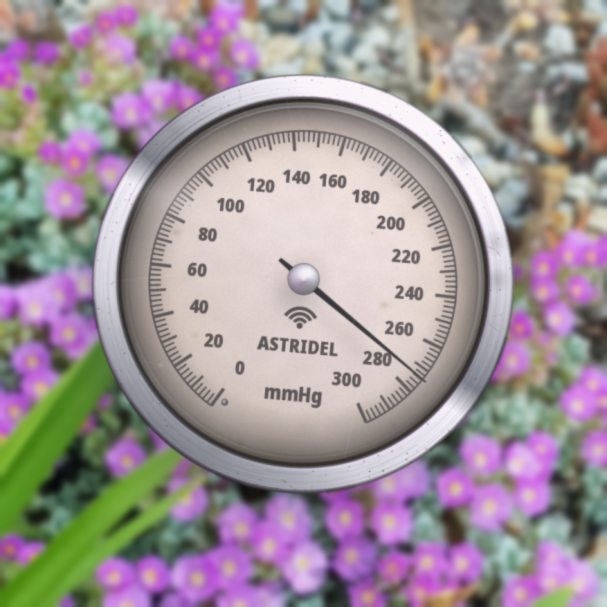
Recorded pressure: 274
